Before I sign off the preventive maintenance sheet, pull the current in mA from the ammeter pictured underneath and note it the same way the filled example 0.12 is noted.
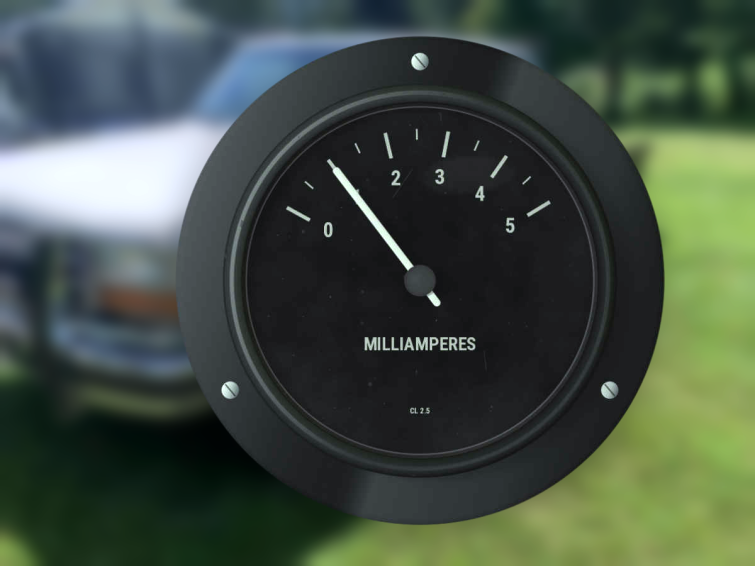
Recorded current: 1
